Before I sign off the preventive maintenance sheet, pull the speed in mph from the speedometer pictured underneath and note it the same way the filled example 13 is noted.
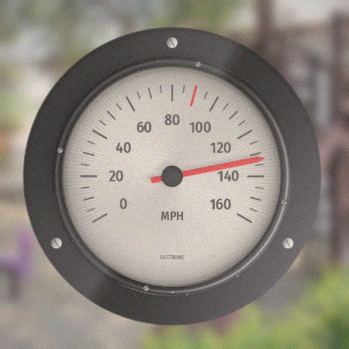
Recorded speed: 132.5
